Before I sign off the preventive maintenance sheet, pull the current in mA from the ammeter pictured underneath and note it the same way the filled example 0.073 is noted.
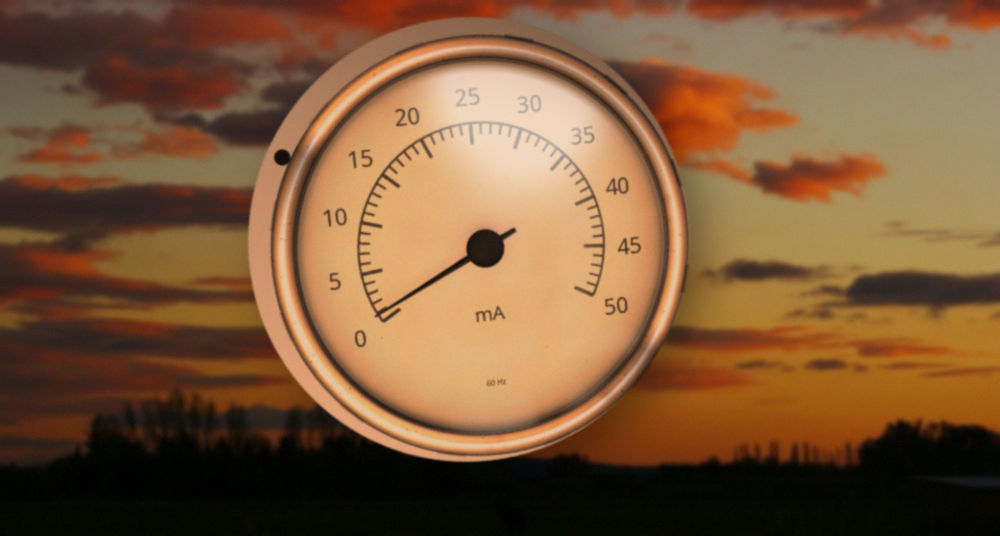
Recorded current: 1
